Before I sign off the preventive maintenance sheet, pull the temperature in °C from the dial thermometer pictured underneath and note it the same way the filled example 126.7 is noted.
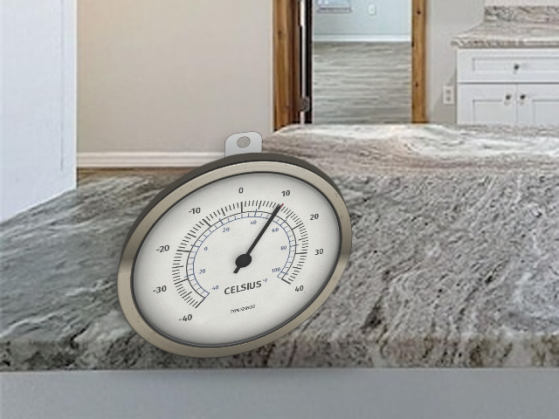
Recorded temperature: 10
